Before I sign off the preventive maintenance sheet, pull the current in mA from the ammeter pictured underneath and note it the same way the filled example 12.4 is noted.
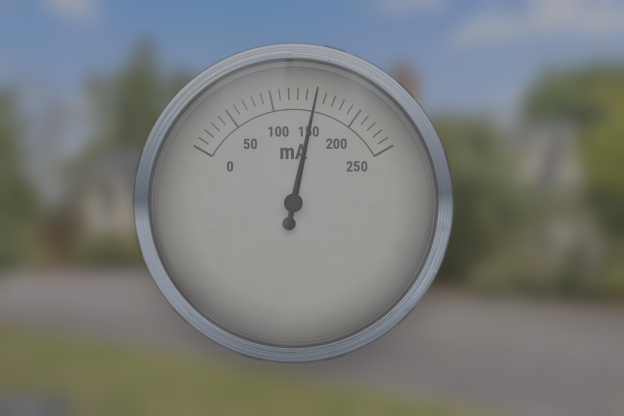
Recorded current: 150
